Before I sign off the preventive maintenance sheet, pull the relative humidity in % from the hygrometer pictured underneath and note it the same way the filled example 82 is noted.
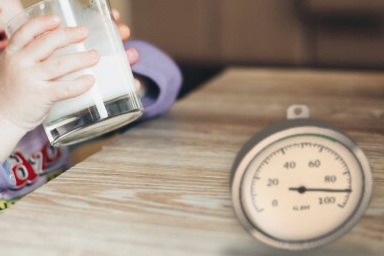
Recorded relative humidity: 90
